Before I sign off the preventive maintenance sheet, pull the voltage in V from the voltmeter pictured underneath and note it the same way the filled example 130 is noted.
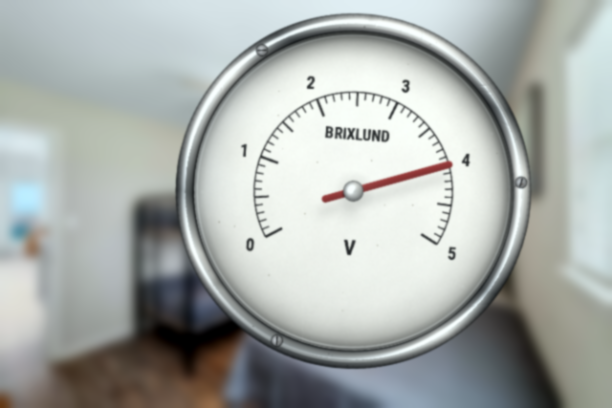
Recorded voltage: 4
